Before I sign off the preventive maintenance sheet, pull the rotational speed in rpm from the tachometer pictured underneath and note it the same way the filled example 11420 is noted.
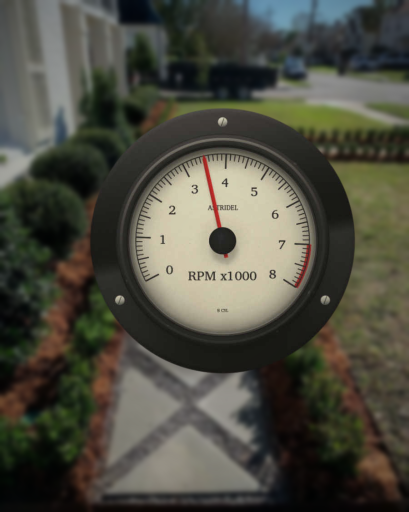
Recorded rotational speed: 3500
